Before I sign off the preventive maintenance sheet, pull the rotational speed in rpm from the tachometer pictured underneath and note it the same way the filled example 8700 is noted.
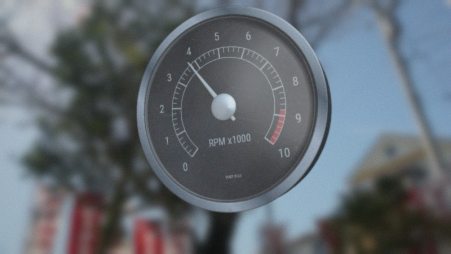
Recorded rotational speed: 3800
